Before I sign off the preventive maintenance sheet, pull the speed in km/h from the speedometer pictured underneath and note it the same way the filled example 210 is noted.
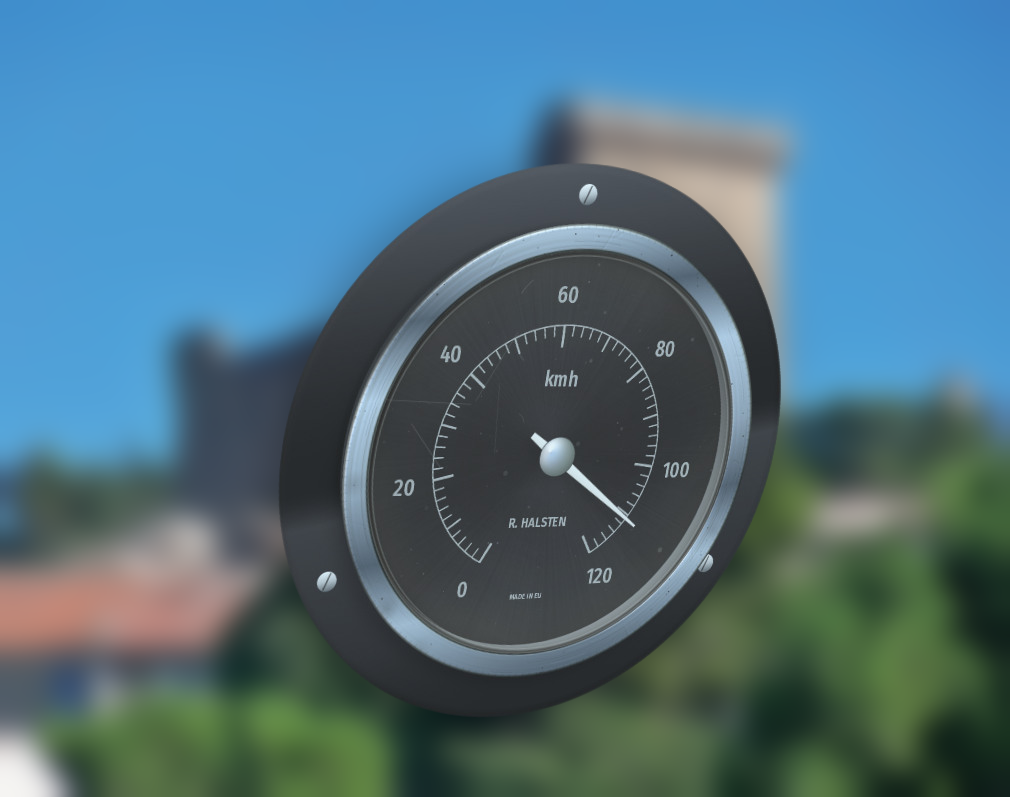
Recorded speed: 111
